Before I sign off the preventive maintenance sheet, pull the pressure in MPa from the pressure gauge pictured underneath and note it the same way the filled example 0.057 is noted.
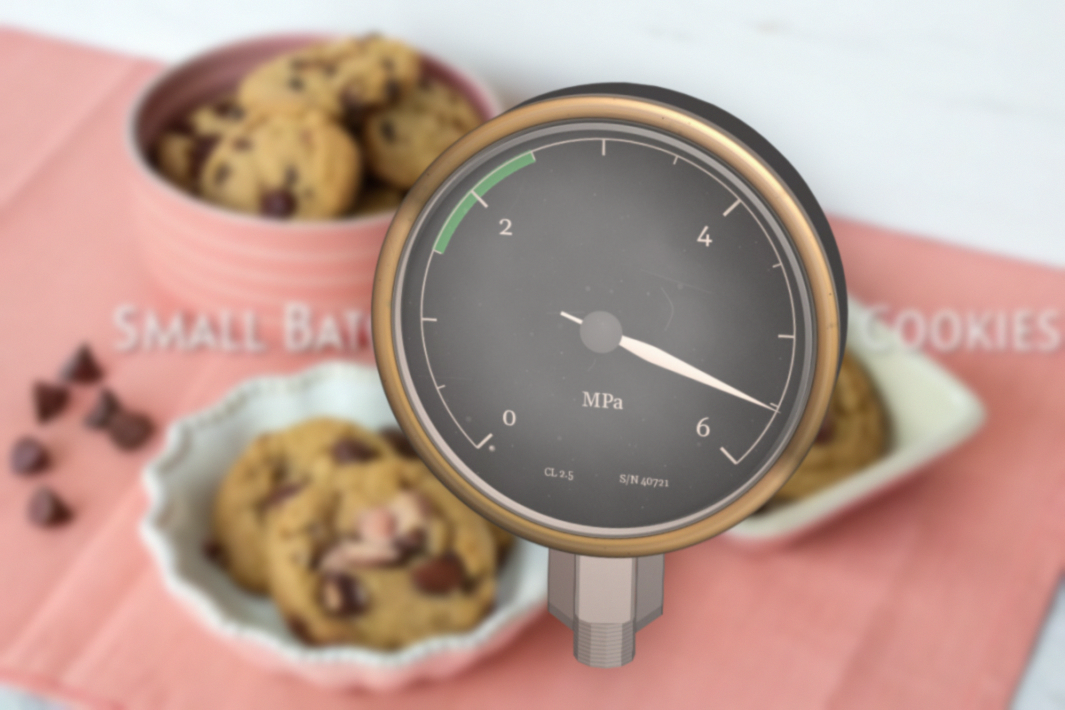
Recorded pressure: 5.5
